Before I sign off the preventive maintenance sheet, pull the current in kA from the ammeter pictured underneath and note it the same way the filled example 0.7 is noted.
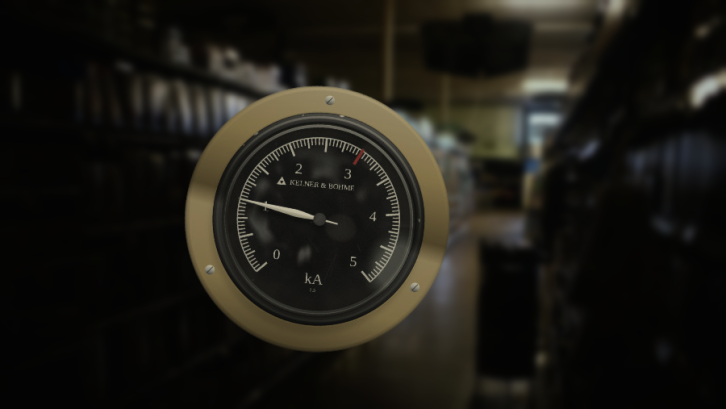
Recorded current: 1
